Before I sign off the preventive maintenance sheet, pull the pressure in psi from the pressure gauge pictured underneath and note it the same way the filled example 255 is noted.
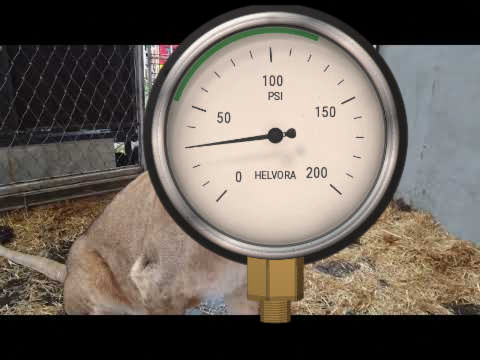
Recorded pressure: 30
